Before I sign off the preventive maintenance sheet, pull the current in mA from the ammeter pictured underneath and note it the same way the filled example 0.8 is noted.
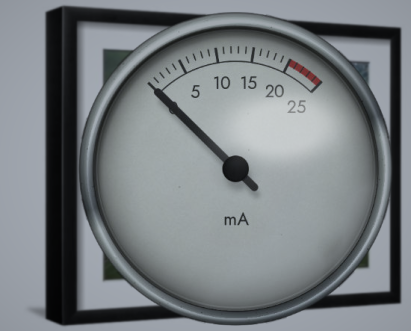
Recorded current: 0
